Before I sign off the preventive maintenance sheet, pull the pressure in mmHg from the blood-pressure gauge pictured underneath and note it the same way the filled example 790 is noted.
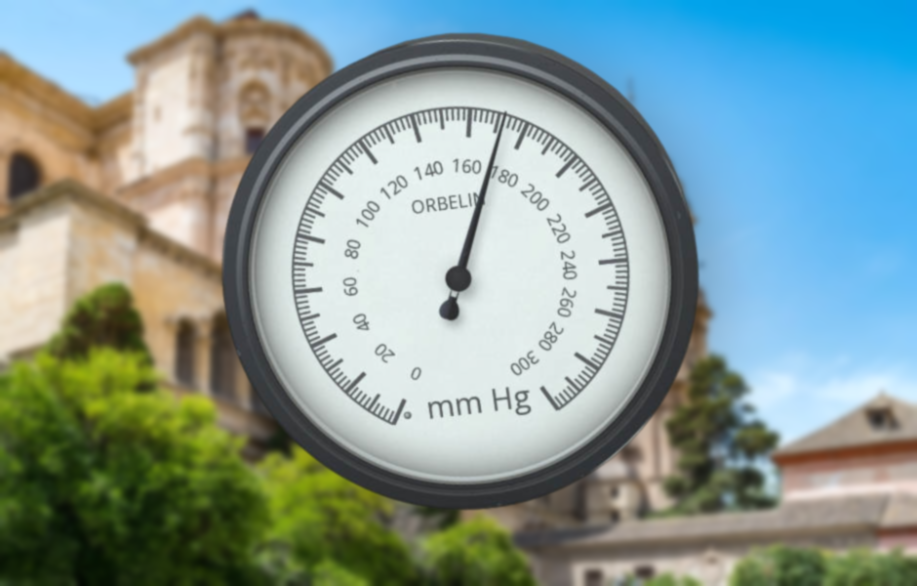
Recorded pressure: 172
